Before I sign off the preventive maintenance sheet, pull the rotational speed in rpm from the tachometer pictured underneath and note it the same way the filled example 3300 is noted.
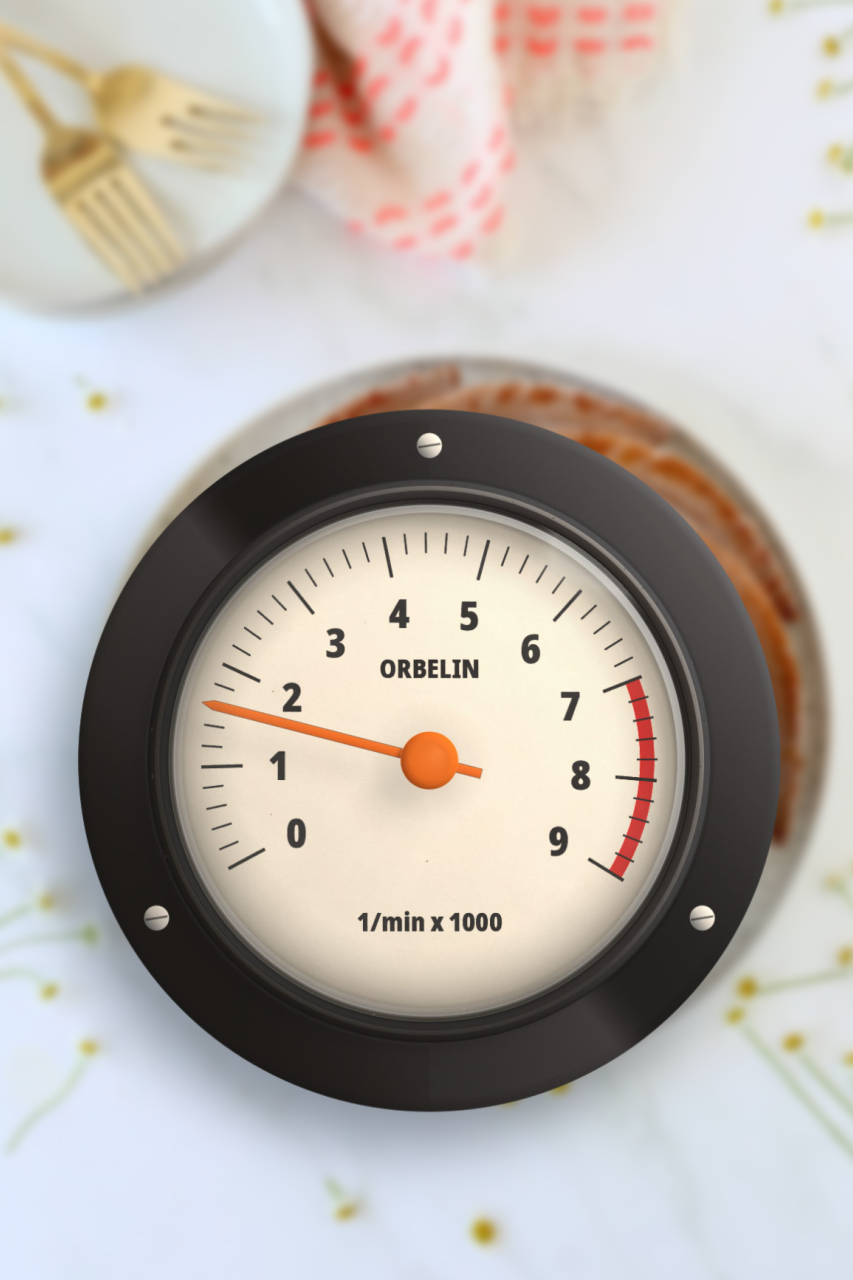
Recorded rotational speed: 1600
